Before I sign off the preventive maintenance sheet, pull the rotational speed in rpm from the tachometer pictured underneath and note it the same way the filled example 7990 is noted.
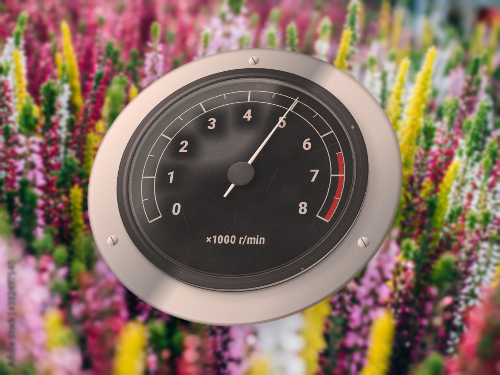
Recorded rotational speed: 5000
